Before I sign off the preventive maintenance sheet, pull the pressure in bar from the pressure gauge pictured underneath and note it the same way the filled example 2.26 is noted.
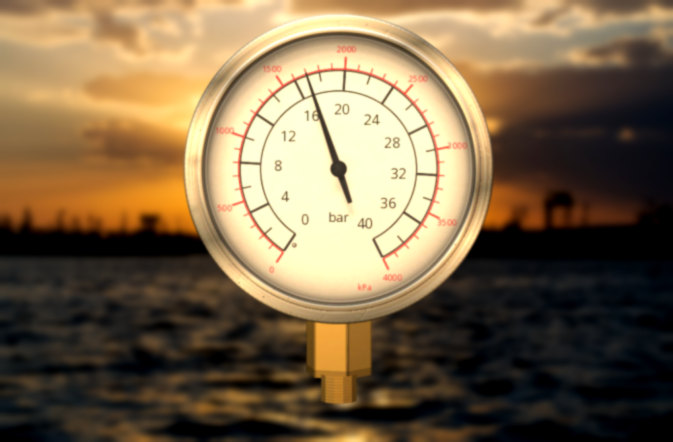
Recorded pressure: 17
